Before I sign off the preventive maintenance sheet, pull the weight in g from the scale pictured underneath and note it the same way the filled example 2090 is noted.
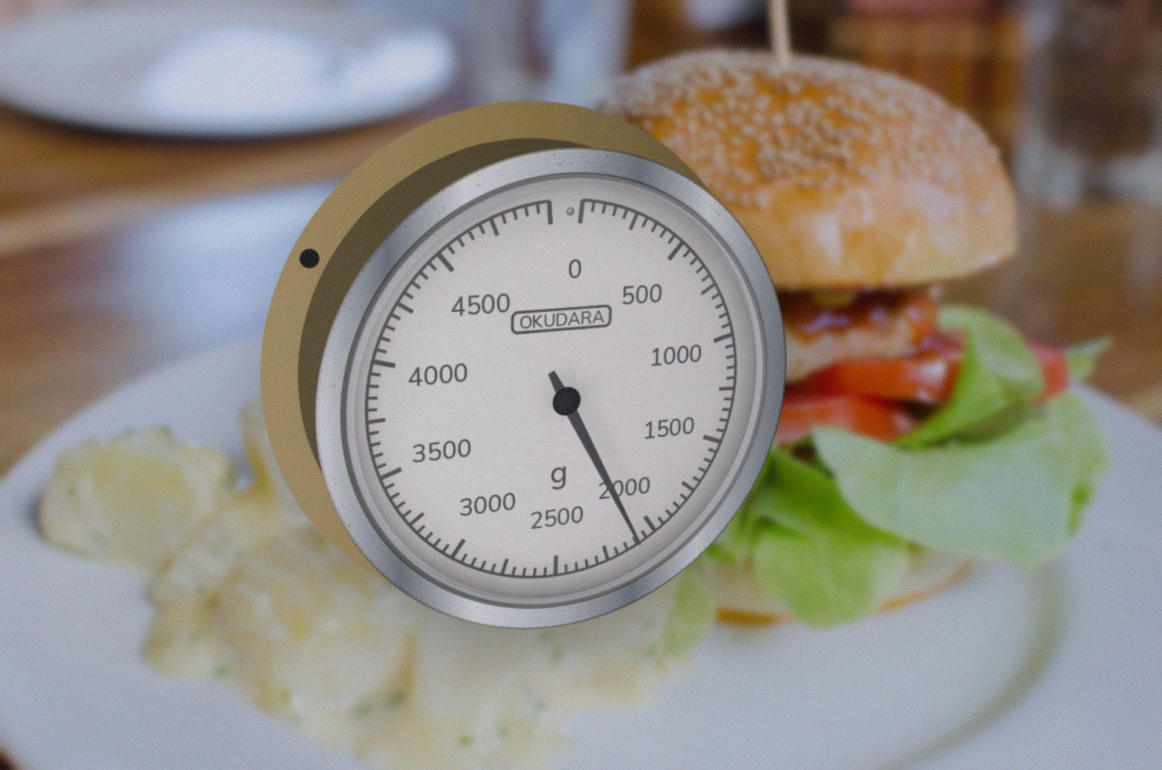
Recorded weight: 2100
